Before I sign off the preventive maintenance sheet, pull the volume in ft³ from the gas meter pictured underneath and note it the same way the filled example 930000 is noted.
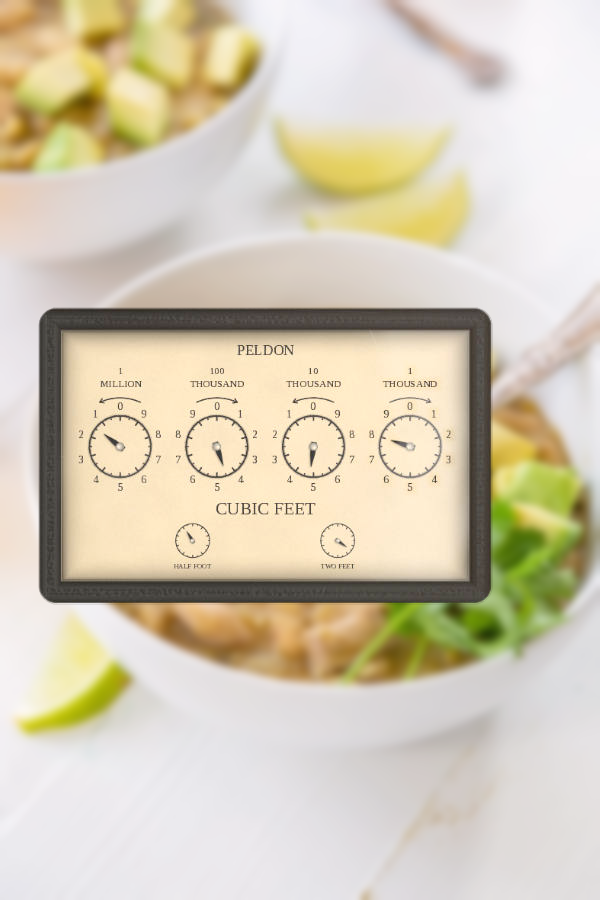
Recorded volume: 144800
